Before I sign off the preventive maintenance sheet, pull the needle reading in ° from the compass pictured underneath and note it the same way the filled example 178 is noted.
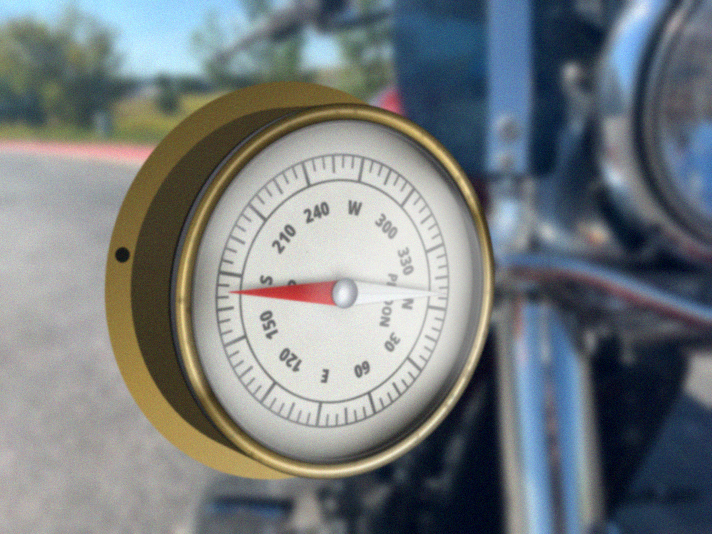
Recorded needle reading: 172.5
